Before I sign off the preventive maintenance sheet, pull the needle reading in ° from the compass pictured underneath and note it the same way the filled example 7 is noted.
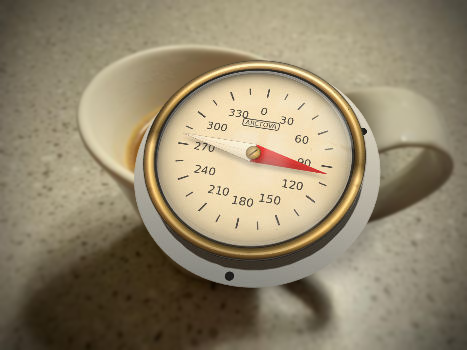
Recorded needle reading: 97.5
